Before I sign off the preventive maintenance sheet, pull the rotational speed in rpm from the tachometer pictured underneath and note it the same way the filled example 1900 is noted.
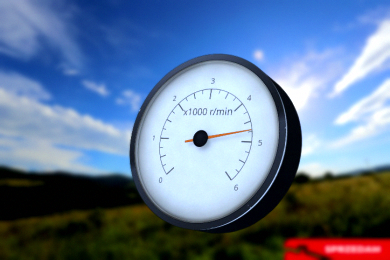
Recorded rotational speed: 4750
